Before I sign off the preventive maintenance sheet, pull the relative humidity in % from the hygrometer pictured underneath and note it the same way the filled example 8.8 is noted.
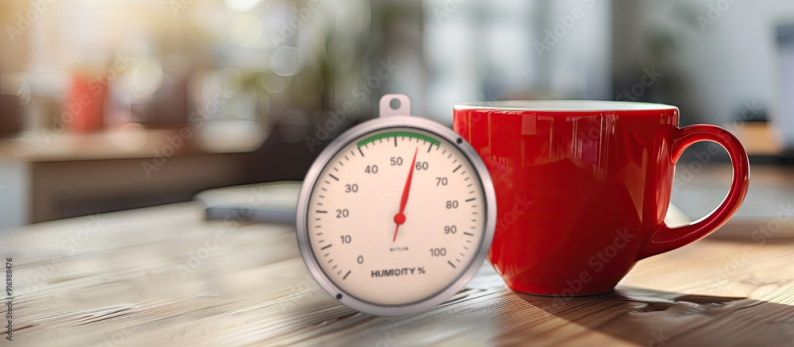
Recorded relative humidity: 56
